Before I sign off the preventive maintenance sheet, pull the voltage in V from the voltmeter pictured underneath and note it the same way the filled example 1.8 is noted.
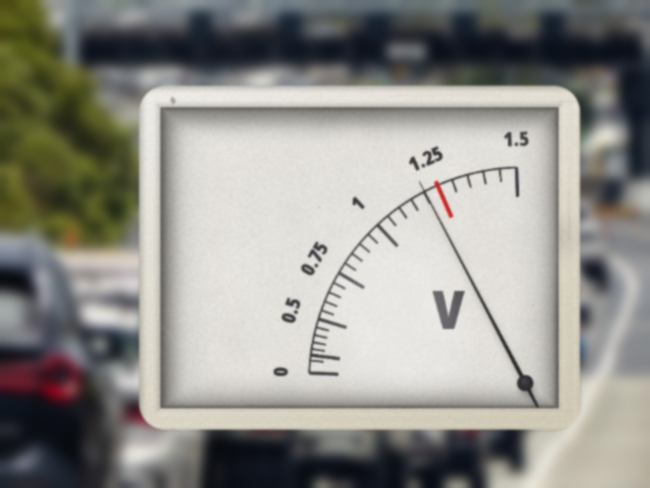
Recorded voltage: 1.2
